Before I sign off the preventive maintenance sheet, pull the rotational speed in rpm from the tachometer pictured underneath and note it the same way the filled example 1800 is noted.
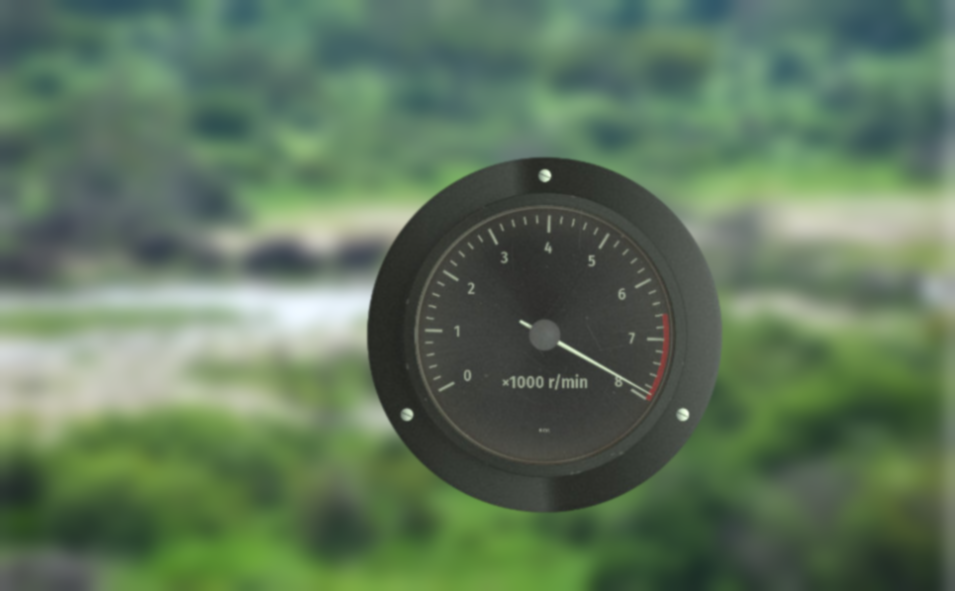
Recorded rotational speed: 7900
